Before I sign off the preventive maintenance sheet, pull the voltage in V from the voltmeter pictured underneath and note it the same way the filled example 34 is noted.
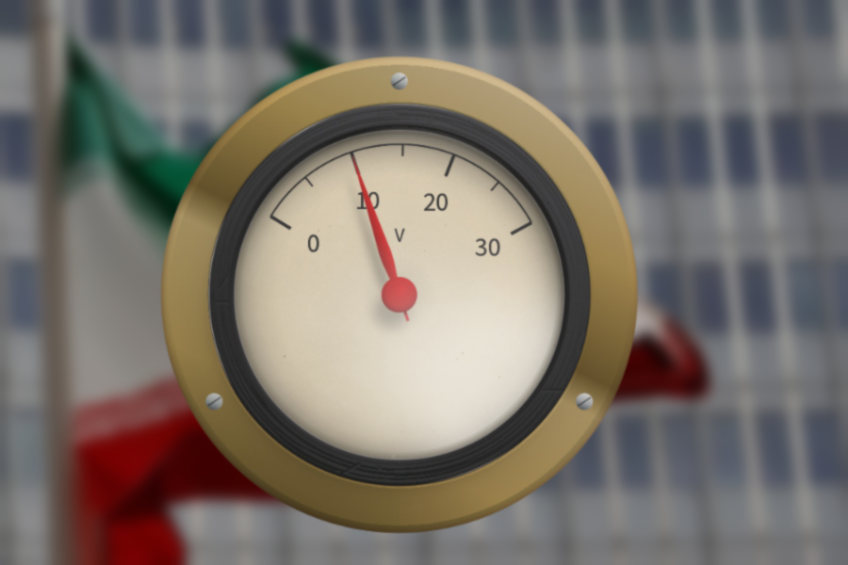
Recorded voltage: 10
